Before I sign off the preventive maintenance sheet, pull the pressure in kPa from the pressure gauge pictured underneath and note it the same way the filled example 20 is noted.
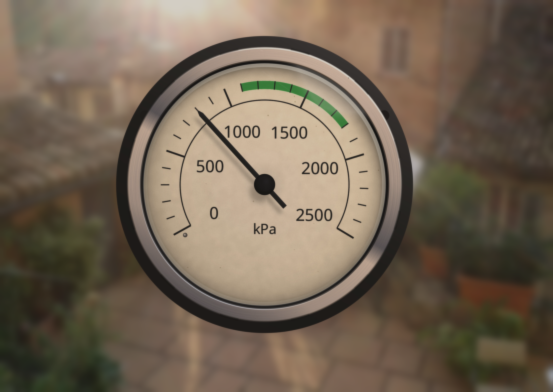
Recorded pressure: 800
